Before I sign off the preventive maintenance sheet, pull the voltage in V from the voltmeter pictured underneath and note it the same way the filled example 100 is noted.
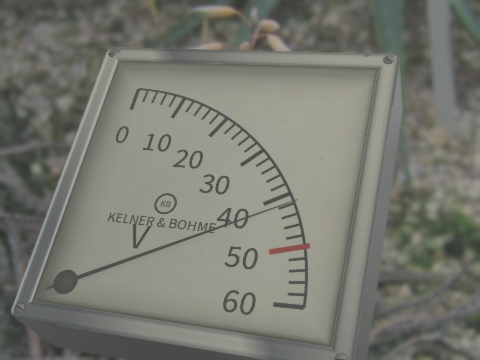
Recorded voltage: 42
